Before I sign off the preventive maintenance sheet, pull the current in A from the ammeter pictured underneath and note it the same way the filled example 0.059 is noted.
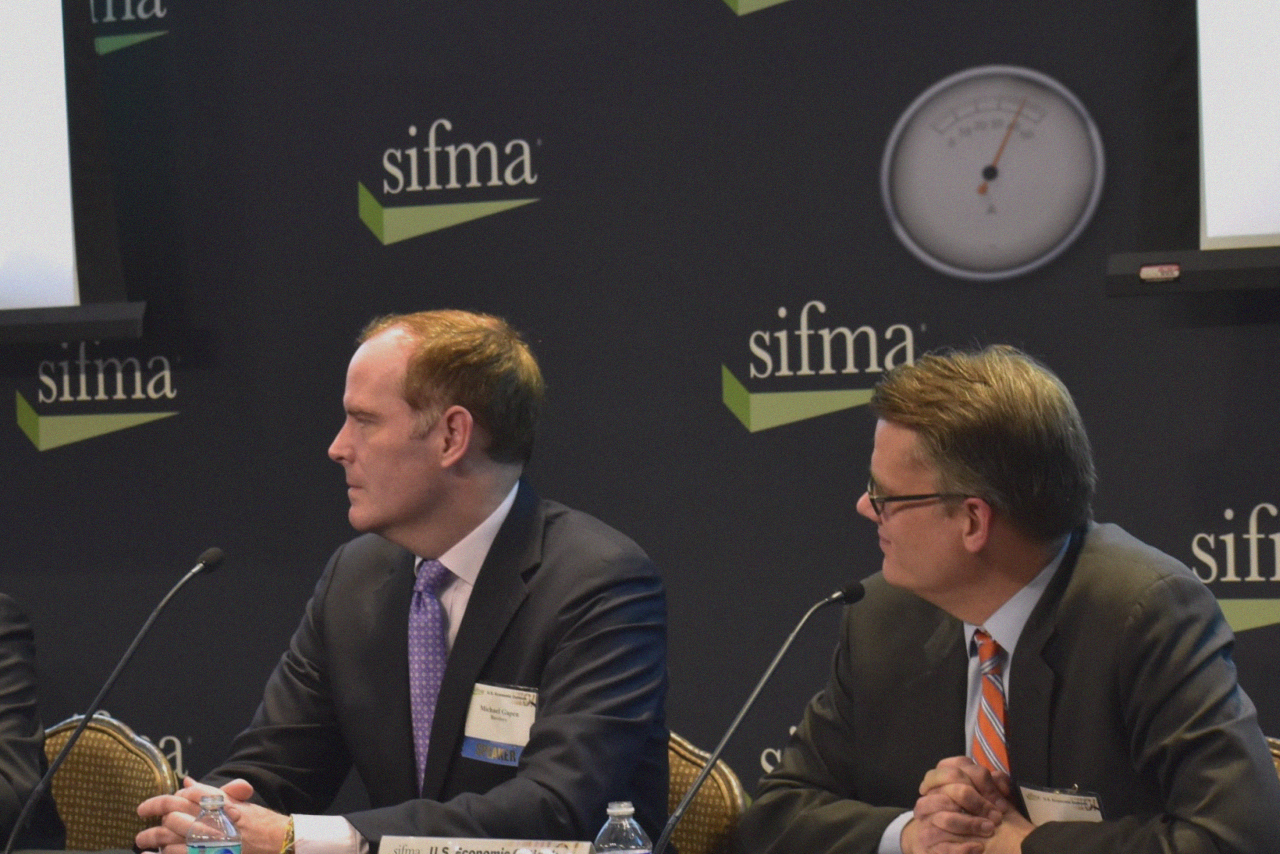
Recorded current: 40
